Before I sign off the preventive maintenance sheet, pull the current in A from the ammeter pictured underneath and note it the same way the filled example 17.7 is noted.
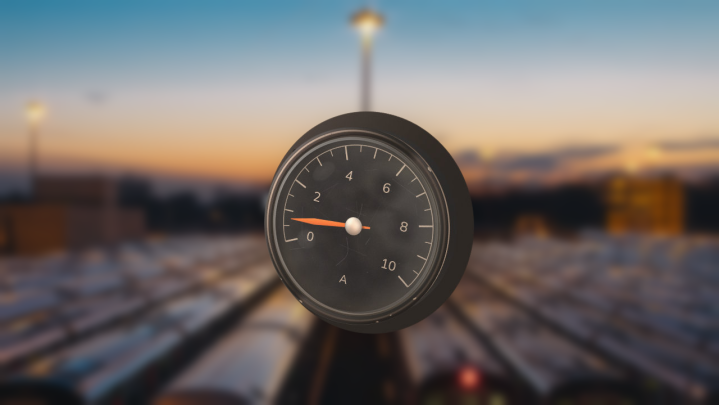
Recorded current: 0.75
